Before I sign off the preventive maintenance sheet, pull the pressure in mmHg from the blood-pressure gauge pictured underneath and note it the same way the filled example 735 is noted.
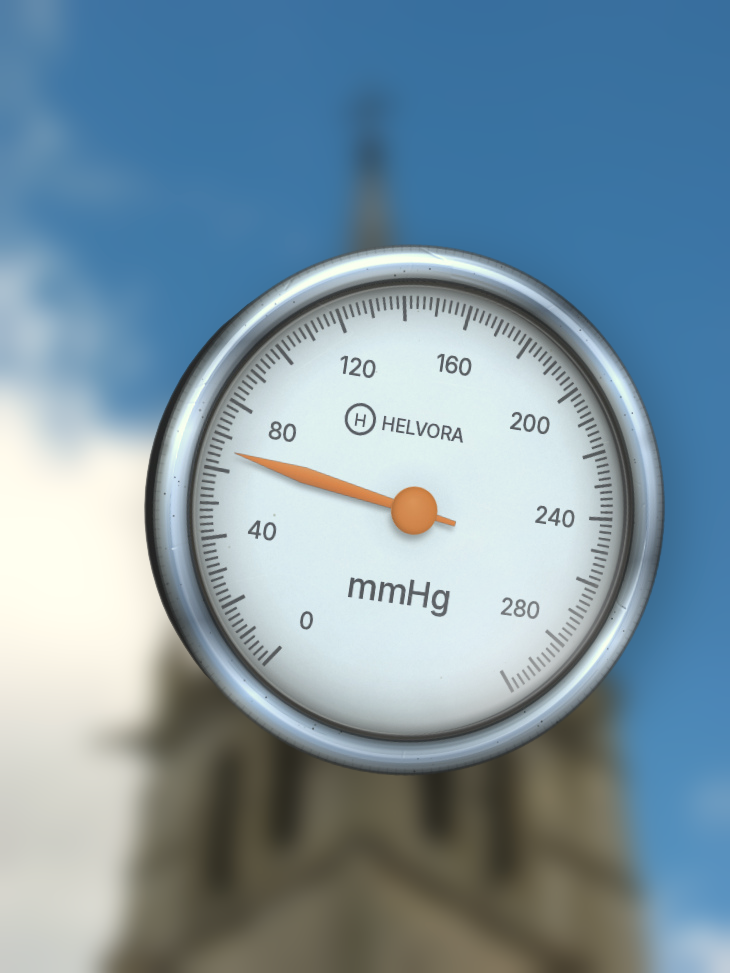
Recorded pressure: 66
